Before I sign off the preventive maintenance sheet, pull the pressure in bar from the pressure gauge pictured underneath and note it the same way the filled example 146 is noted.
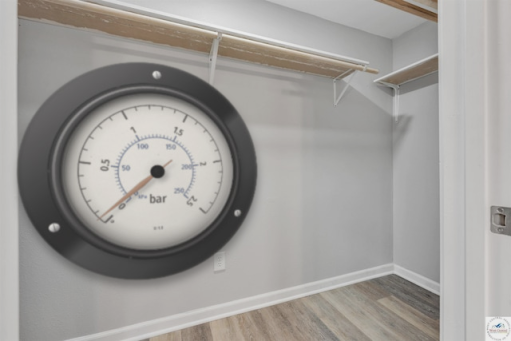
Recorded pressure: 0.05
